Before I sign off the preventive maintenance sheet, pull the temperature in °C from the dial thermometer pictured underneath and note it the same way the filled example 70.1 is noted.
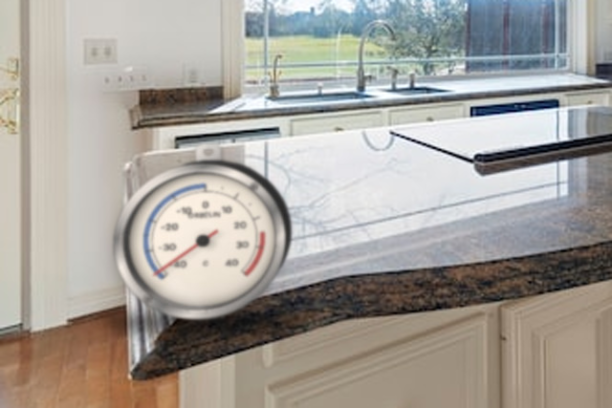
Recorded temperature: -37.5
